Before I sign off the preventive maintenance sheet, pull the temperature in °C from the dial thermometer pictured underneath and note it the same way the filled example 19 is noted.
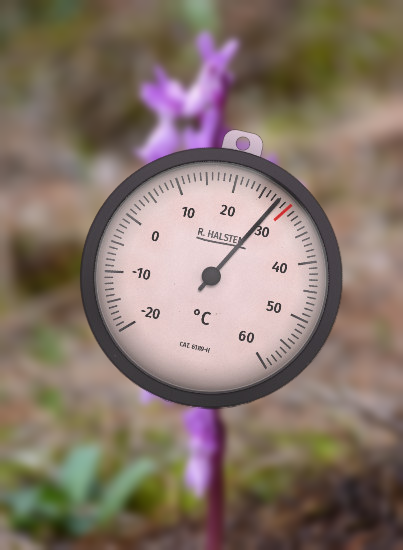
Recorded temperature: 28
